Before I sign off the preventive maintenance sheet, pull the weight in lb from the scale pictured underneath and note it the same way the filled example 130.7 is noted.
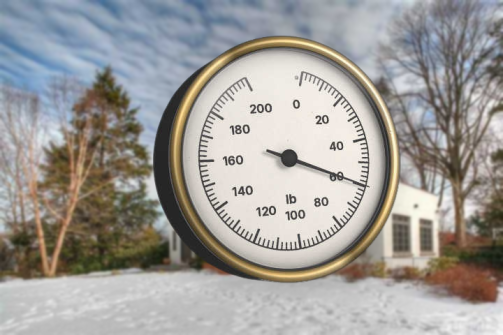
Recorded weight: 60
